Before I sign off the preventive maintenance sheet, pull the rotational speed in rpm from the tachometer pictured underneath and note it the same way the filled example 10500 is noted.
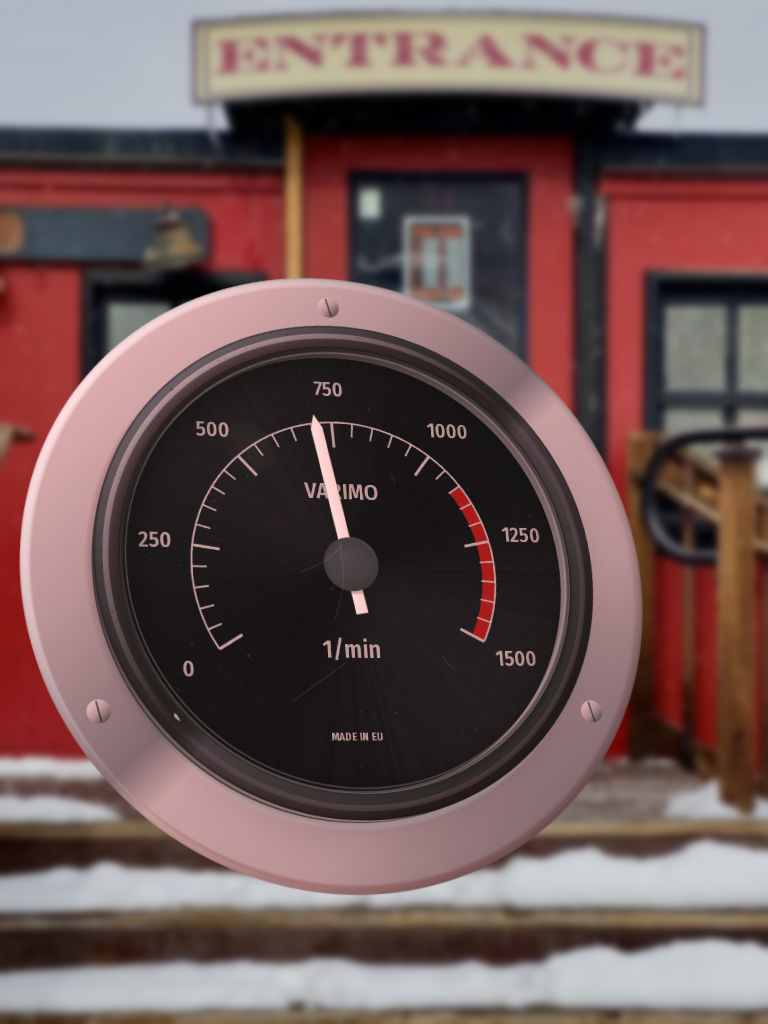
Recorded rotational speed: 700
